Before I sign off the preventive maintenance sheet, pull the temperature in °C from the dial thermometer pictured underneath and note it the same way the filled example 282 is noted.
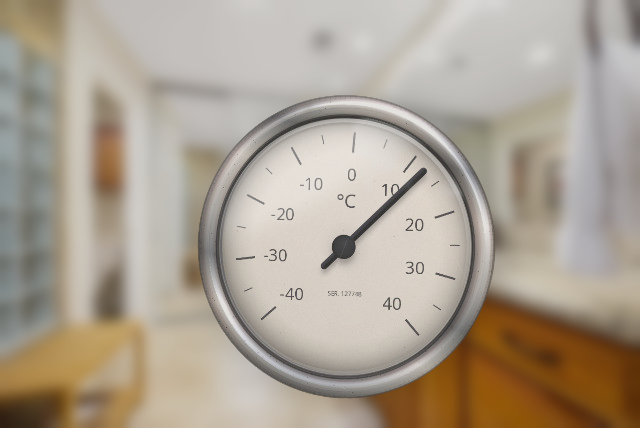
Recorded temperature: 12.5
